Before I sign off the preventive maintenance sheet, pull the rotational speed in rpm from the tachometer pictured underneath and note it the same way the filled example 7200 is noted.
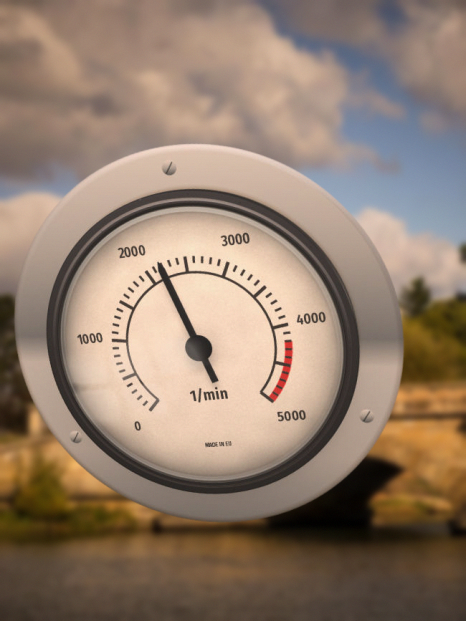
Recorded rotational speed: 2200
